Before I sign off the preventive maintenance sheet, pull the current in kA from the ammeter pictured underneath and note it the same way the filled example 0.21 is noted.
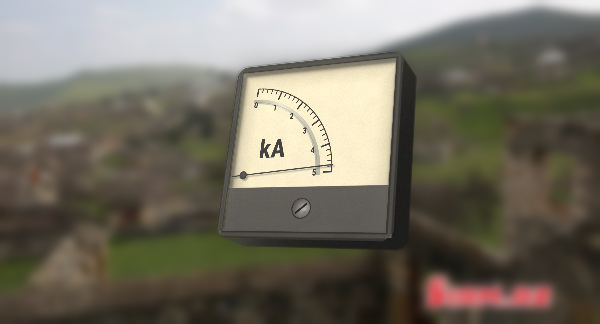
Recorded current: 4.8
